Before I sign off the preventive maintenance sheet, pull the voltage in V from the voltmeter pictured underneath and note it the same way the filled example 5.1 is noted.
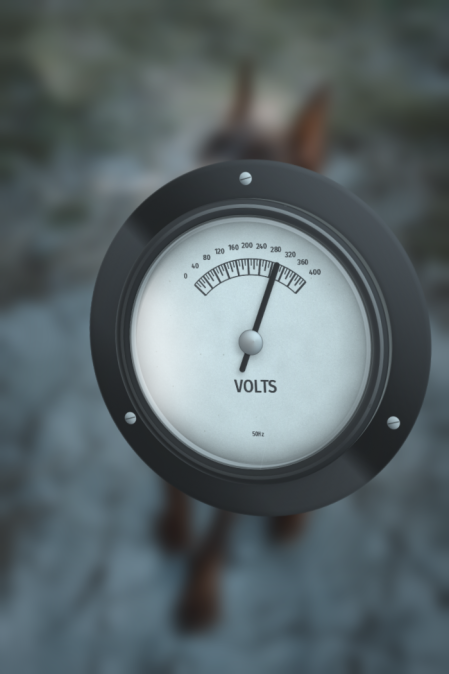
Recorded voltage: 300
